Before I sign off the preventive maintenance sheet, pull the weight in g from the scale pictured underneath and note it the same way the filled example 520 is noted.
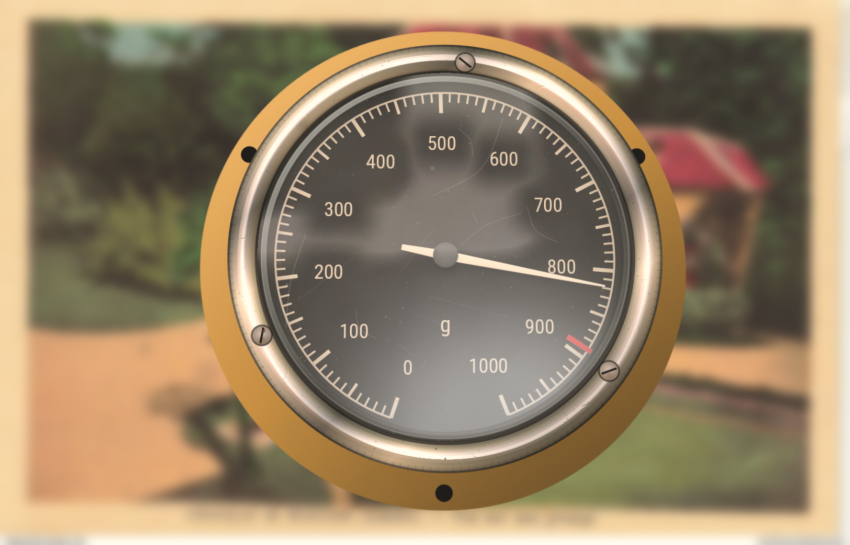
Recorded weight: 820
